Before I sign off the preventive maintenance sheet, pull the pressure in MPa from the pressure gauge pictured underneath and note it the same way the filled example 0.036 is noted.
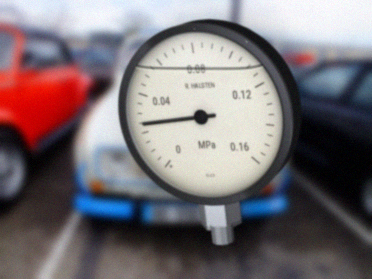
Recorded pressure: 0.025
